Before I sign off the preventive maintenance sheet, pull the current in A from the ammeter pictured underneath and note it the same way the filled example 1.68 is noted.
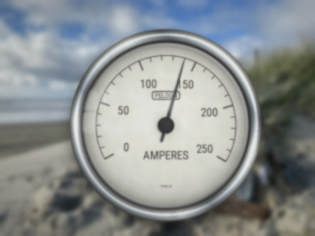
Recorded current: 140
